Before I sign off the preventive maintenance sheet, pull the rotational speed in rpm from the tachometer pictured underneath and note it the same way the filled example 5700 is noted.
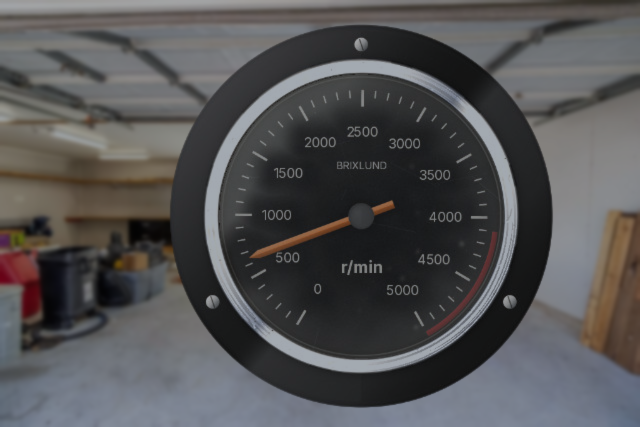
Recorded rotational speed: 650
